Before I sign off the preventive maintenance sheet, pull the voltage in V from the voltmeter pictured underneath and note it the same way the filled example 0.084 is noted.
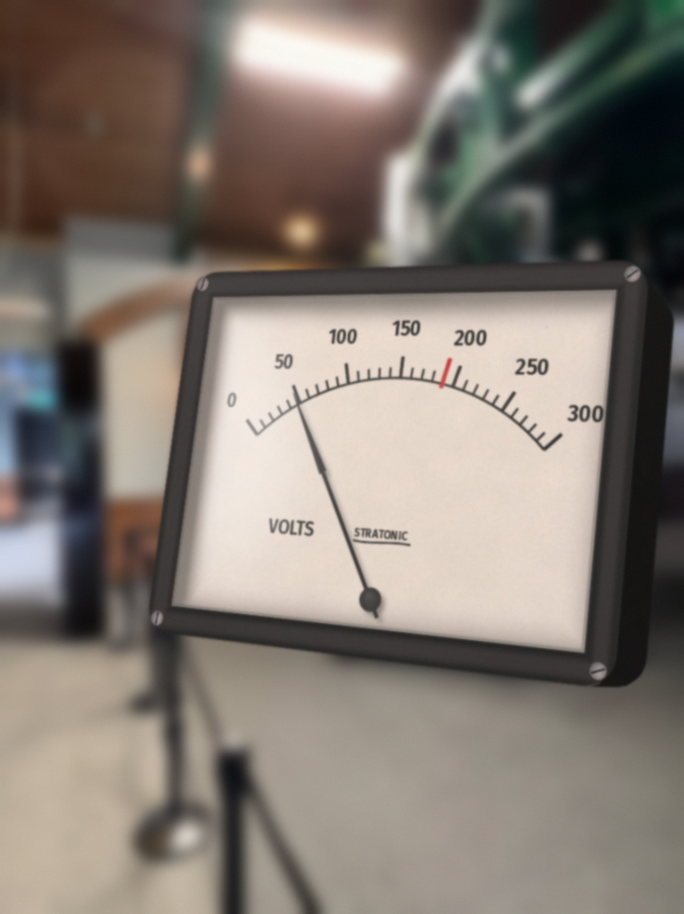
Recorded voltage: 50
